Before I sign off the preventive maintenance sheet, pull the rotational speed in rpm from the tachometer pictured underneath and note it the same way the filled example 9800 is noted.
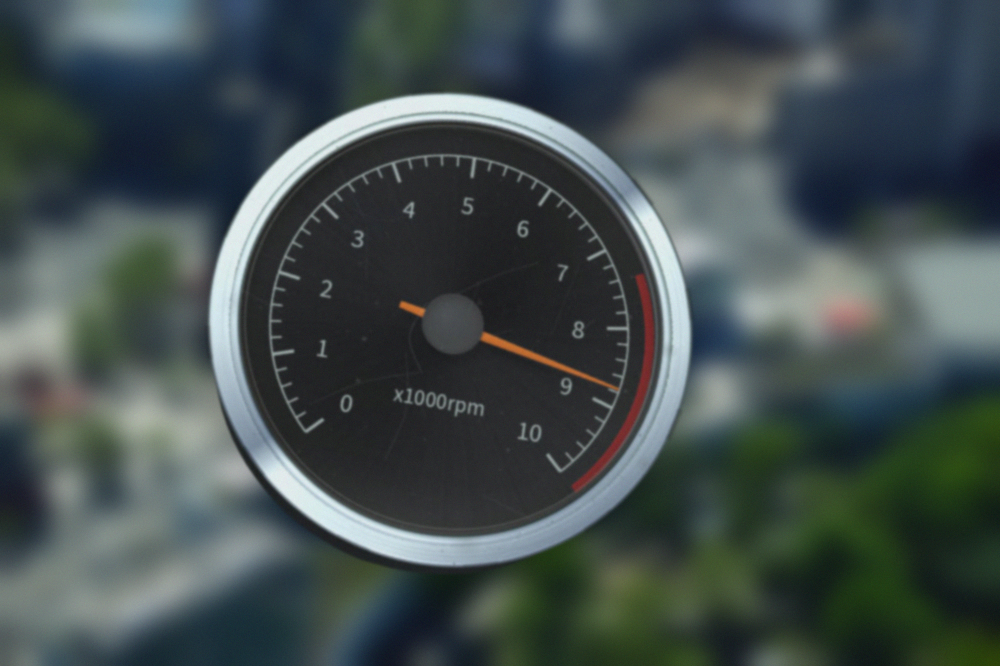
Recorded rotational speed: 8800
